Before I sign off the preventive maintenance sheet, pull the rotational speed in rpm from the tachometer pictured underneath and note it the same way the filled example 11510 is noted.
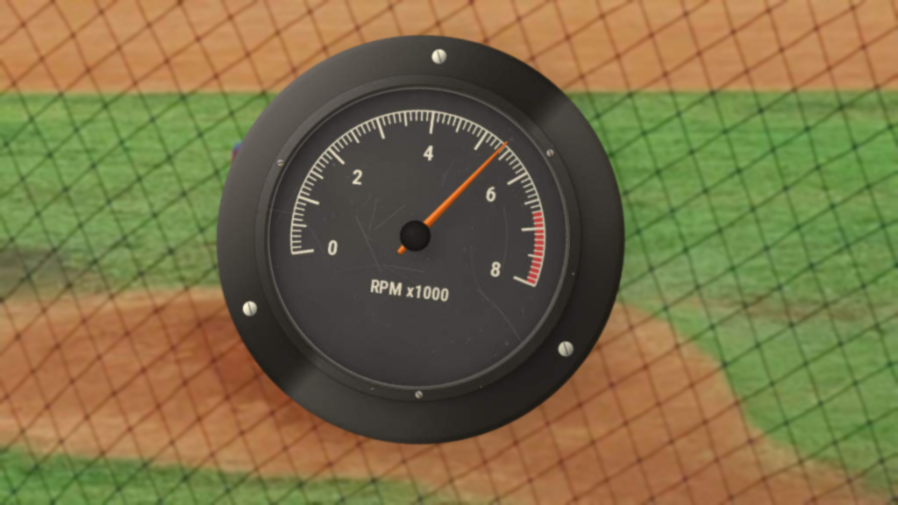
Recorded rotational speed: 5400
